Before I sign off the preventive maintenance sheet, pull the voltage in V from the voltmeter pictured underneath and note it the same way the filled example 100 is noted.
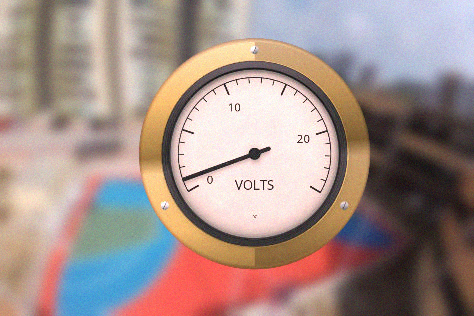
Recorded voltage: 1
